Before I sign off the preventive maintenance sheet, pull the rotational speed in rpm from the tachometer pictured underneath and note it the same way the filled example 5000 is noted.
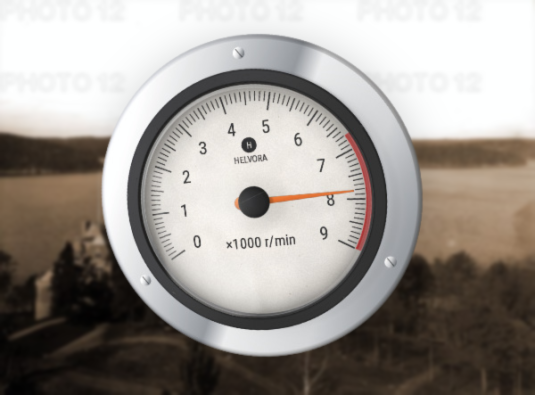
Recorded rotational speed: 7800
